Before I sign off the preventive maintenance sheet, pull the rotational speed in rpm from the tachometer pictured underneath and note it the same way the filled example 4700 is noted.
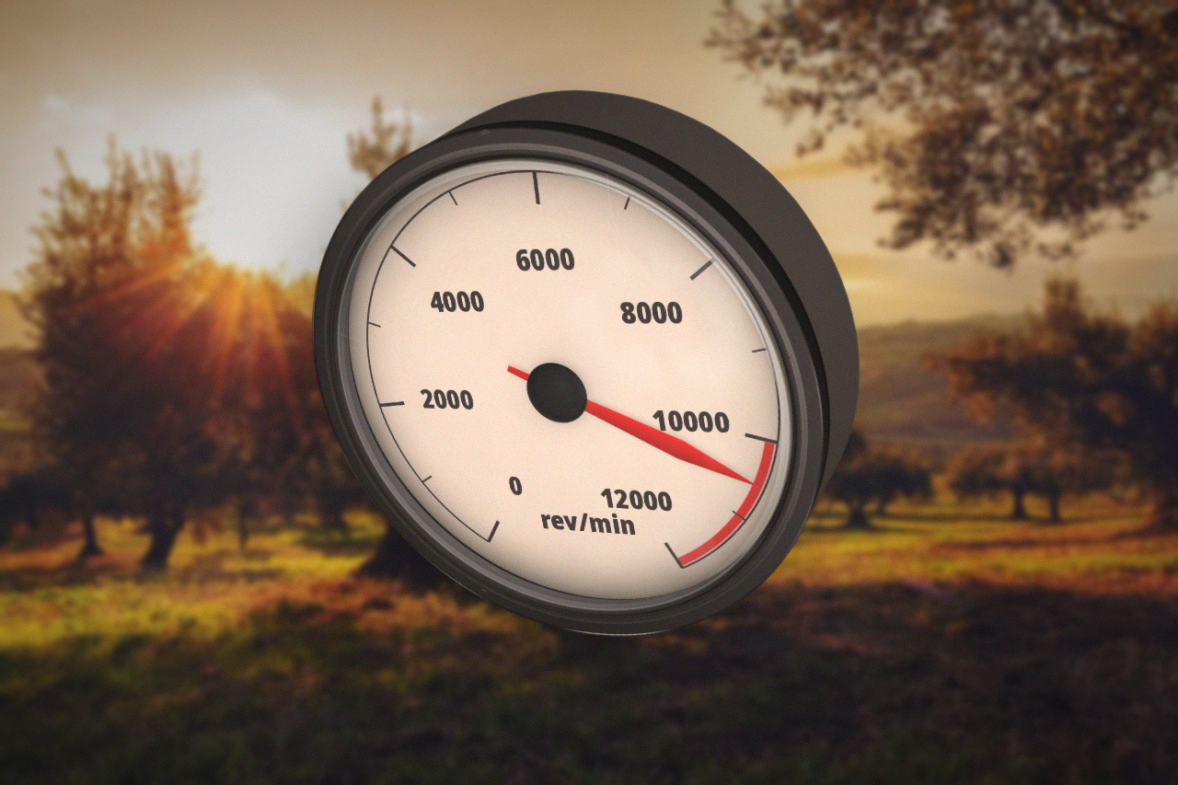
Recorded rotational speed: 10500
